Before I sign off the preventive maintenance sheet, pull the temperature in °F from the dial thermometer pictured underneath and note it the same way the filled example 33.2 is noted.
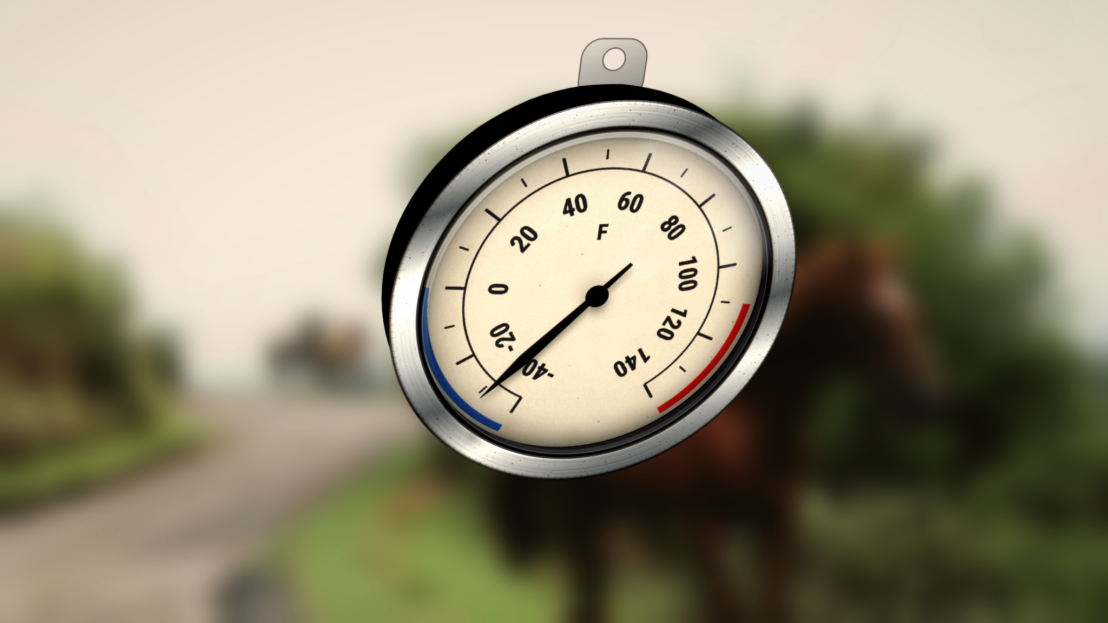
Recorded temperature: -30
